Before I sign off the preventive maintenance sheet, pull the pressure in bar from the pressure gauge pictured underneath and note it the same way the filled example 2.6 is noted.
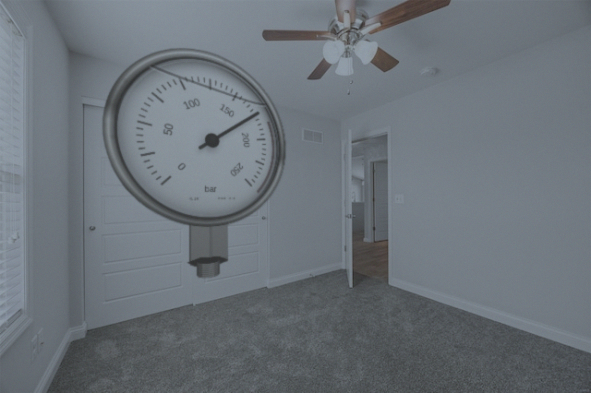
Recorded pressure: 175
